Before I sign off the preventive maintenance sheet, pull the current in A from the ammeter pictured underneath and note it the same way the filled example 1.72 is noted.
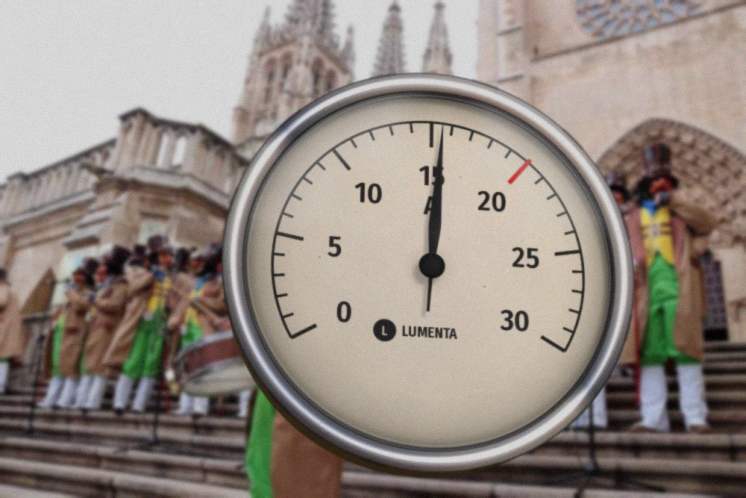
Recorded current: 15.5
